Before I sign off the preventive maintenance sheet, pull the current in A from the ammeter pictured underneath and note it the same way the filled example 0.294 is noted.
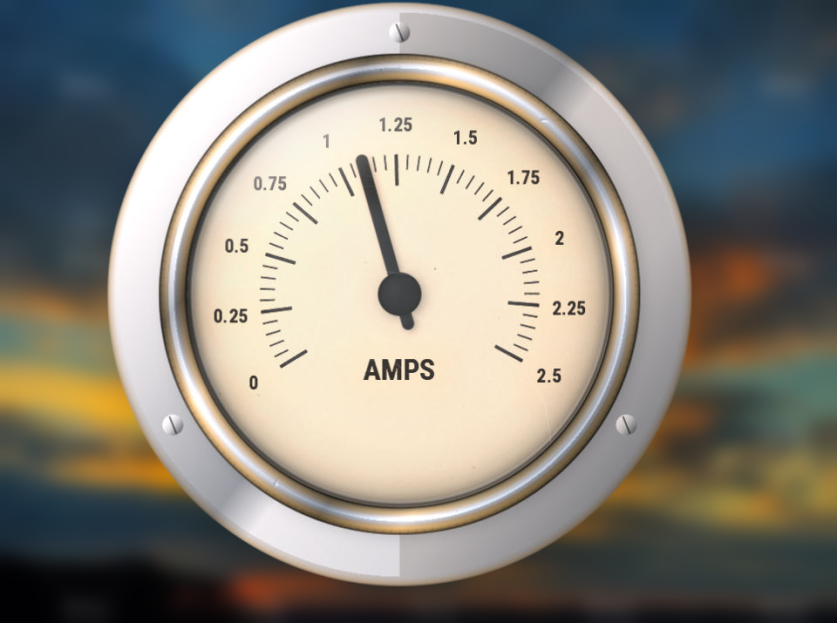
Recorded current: 1.1
